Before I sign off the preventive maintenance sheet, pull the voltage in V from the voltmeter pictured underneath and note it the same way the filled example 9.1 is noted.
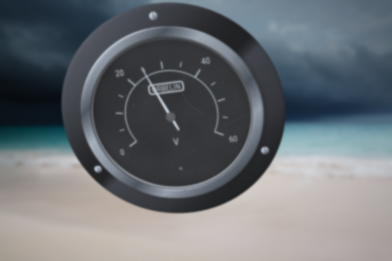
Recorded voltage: 25
